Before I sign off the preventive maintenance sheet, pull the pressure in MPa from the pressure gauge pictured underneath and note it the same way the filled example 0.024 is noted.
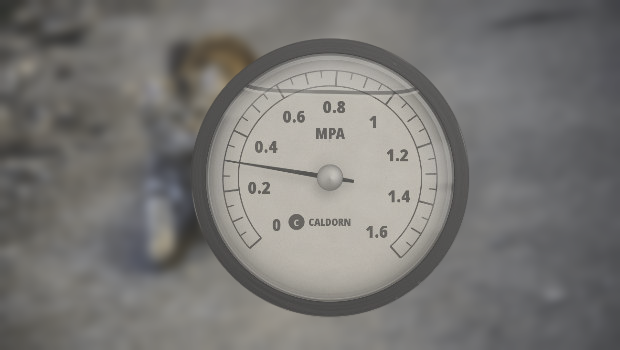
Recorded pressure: 0.3
